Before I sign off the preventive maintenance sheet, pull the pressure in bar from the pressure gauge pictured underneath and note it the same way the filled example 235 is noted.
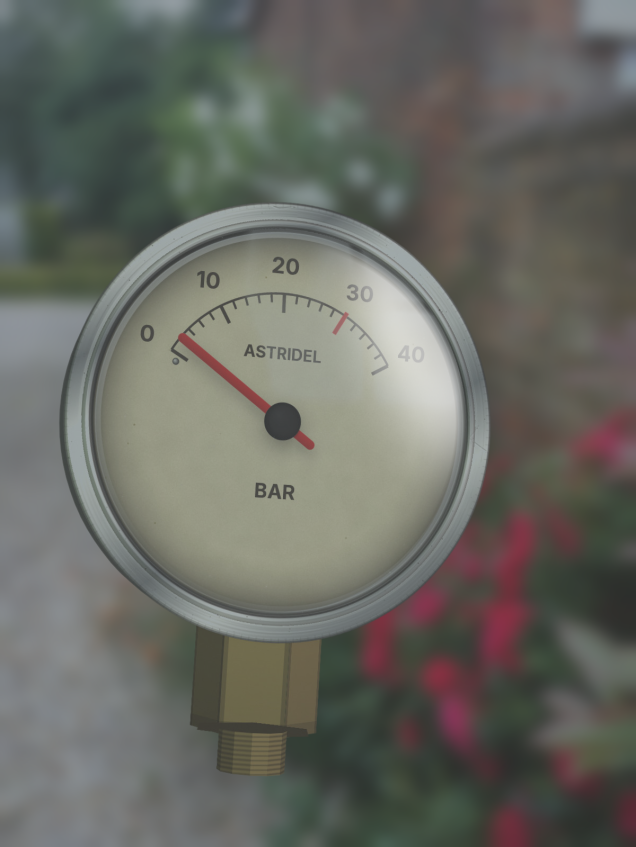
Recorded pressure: 2
